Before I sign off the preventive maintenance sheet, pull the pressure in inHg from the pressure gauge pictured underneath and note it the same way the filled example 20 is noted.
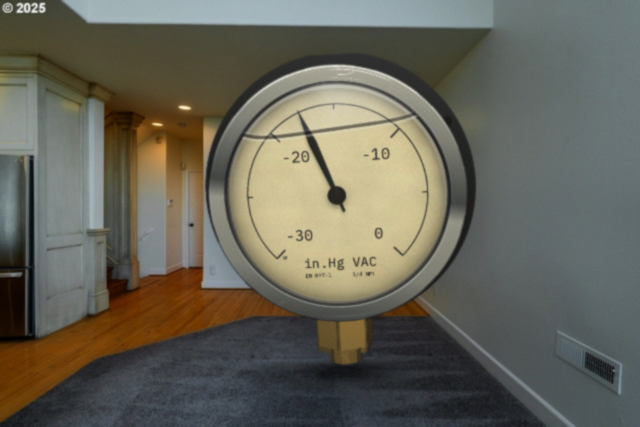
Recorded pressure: -17.5
